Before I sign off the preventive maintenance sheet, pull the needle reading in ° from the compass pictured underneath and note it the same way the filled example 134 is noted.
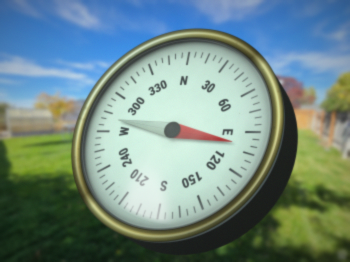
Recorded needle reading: 100
